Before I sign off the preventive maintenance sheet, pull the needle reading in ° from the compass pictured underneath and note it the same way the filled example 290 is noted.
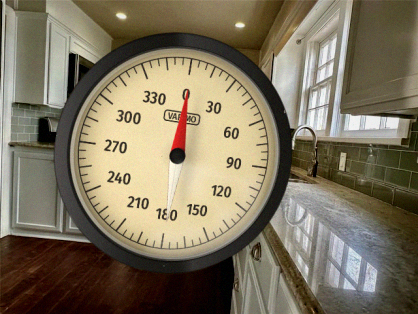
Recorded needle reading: 0
